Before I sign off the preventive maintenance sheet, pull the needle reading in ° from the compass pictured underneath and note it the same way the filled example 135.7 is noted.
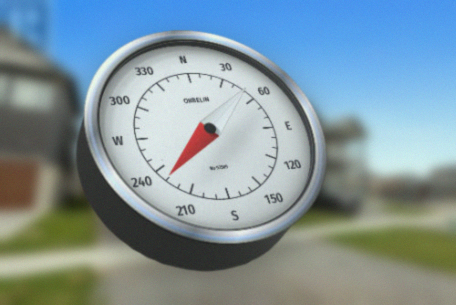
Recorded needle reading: 230
